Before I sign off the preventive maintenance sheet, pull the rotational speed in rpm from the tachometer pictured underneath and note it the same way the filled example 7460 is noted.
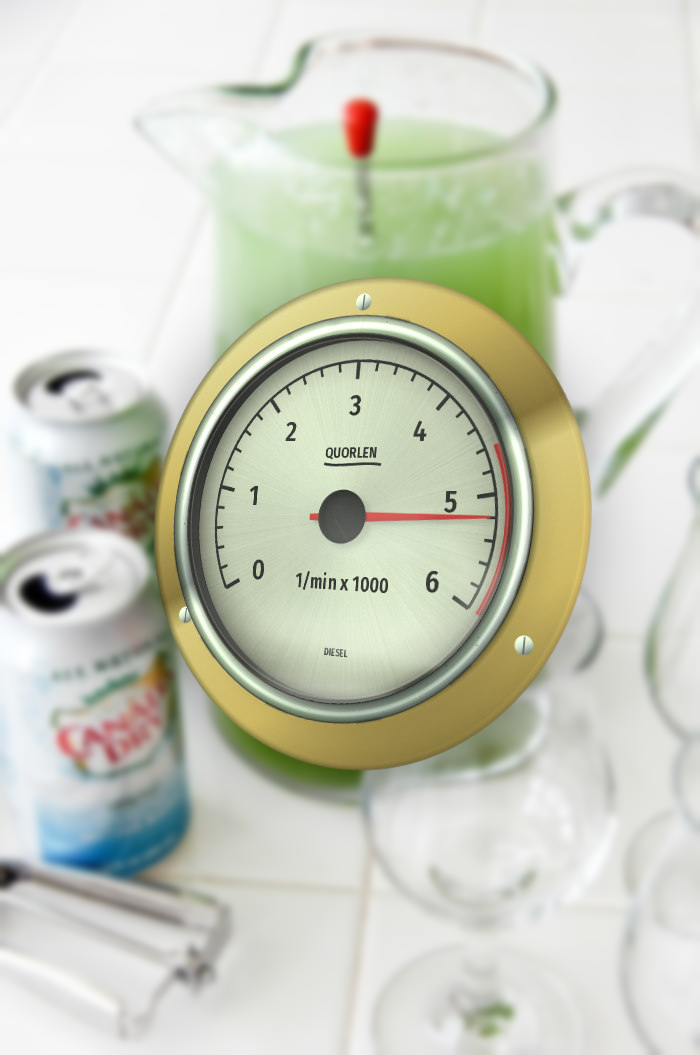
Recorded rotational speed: 5200
